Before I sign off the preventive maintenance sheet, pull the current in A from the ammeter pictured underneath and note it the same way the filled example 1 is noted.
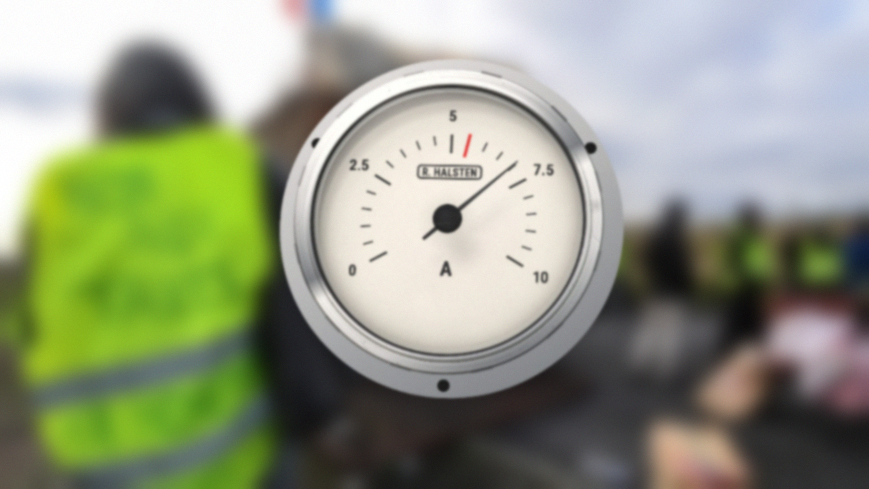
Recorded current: 7
